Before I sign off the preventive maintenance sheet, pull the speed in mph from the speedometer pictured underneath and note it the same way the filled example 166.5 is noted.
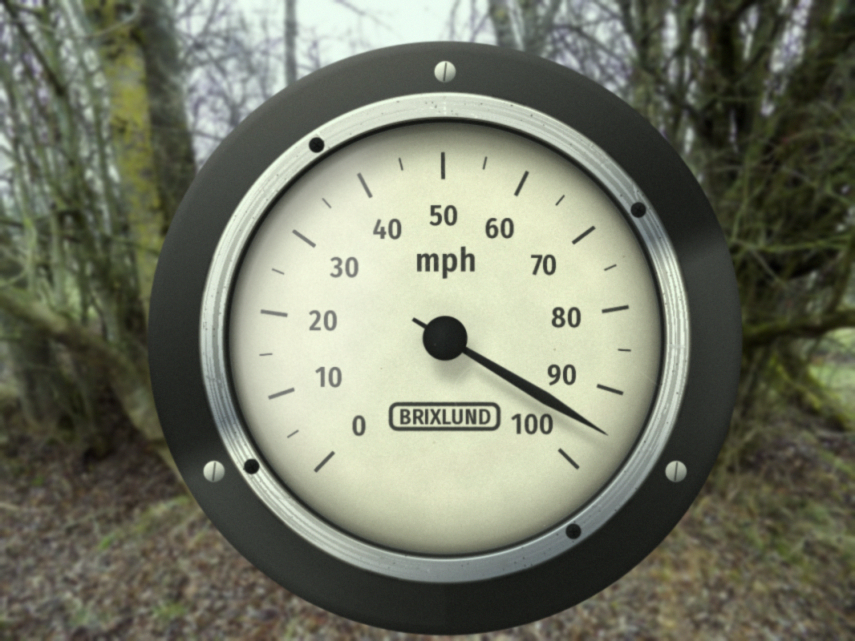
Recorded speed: 95
